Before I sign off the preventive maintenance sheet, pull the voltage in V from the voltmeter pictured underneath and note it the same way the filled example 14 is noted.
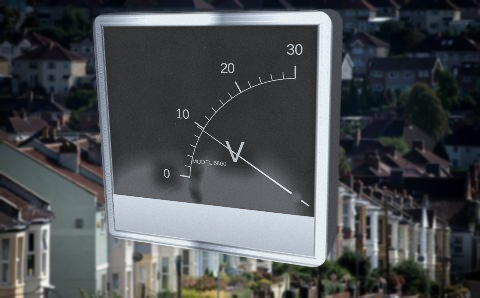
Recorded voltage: 10
